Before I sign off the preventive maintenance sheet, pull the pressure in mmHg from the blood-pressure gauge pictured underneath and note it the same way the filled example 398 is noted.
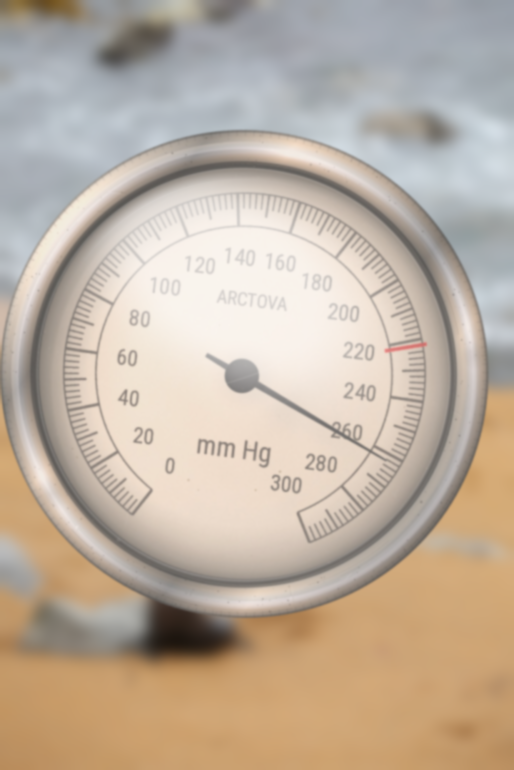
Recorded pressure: 262
